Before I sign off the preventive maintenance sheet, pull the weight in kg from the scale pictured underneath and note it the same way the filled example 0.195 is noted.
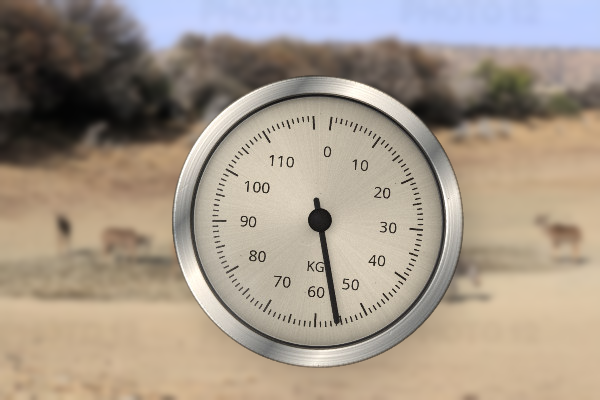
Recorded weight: 56
